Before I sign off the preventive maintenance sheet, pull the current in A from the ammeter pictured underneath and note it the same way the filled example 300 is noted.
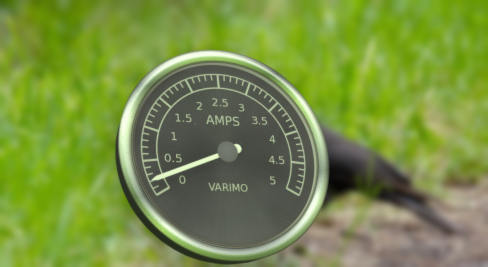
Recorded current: 0.2
